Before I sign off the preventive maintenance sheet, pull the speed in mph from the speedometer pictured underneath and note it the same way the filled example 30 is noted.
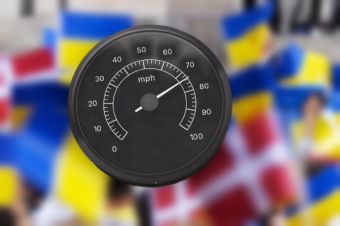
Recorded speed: 74
